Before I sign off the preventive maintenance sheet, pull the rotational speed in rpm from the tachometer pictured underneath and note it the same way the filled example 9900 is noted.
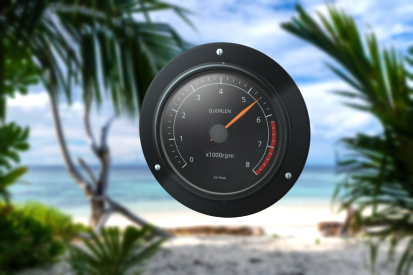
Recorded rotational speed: 5400
